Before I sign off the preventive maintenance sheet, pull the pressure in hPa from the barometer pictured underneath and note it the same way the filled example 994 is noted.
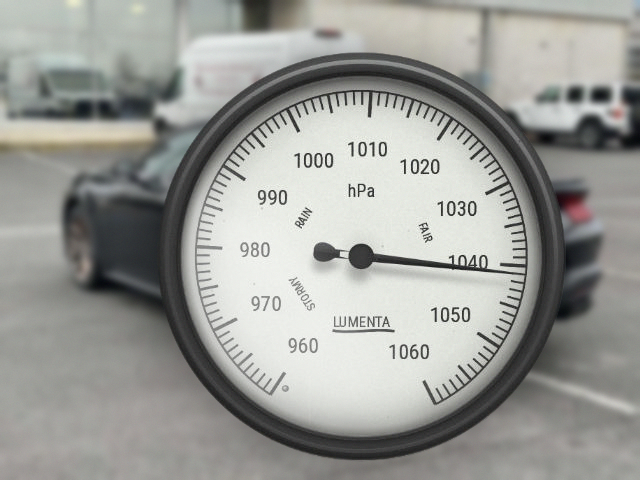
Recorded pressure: 1041
